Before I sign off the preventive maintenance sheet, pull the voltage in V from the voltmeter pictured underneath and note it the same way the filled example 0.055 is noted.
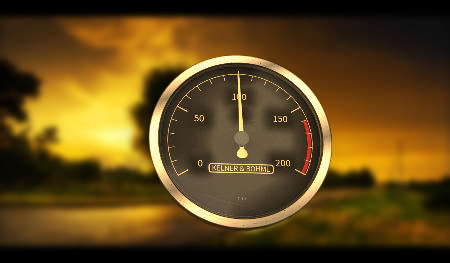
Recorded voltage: 100
